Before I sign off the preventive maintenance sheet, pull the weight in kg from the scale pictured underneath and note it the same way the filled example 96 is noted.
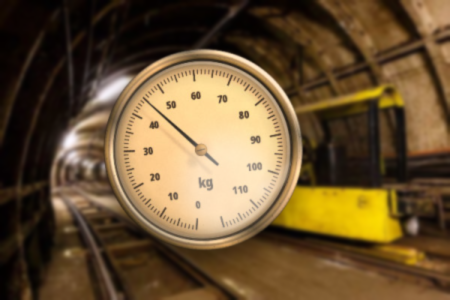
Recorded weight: 45
